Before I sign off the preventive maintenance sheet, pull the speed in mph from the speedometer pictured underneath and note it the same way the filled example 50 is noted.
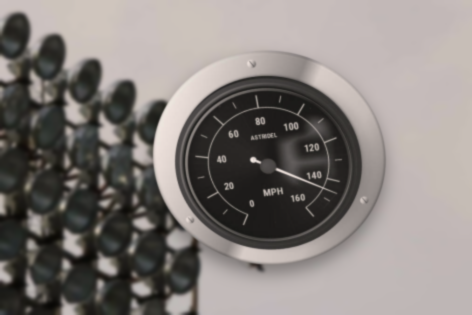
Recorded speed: 145
